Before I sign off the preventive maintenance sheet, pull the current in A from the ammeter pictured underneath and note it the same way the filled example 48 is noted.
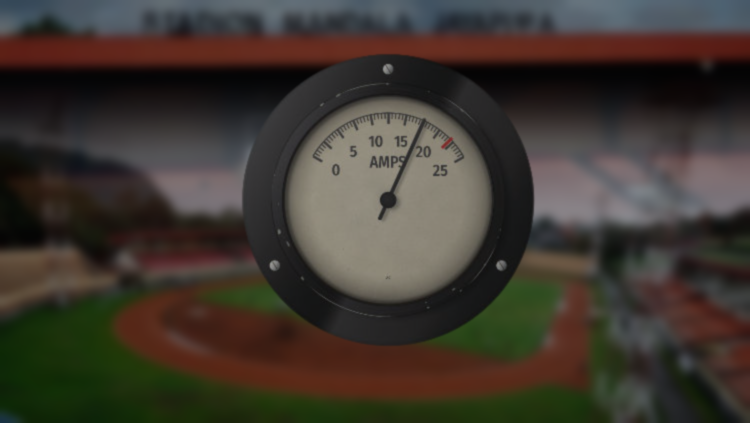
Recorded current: 17.5
